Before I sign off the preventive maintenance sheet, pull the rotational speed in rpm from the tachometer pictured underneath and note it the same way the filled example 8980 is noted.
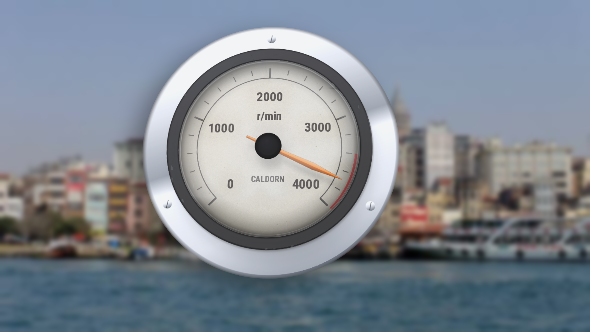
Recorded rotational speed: 3700
